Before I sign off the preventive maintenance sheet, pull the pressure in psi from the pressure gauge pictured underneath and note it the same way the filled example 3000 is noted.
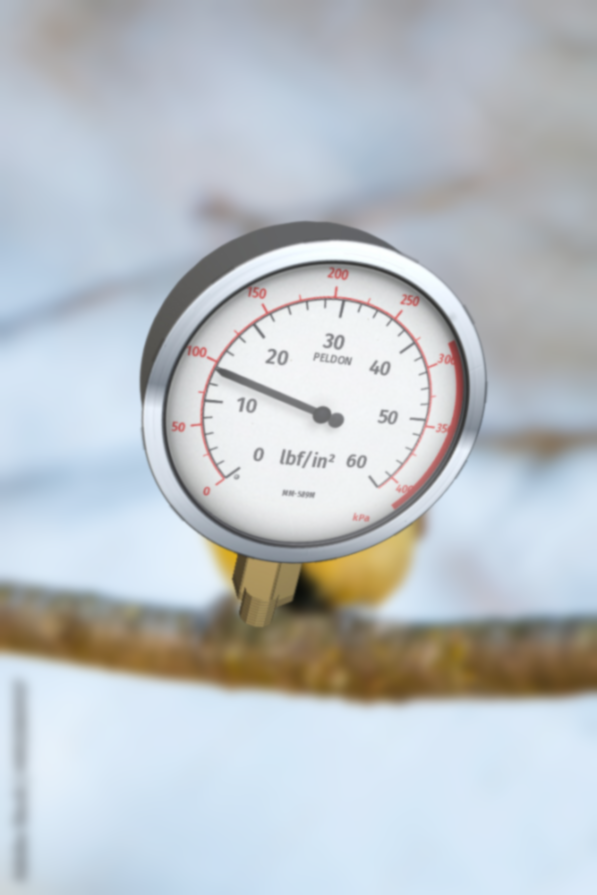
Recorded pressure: 14
